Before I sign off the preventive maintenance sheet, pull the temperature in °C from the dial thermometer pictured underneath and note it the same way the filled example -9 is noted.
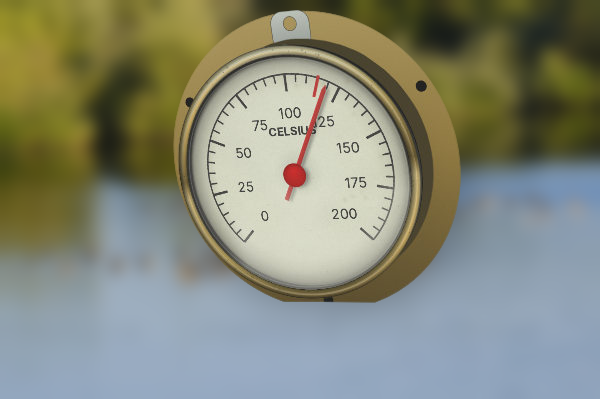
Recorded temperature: 120
